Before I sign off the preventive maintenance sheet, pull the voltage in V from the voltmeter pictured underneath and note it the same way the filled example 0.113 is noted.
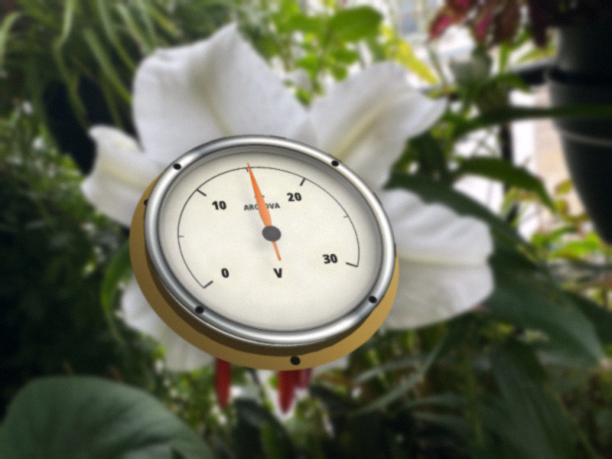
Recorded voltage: 15
